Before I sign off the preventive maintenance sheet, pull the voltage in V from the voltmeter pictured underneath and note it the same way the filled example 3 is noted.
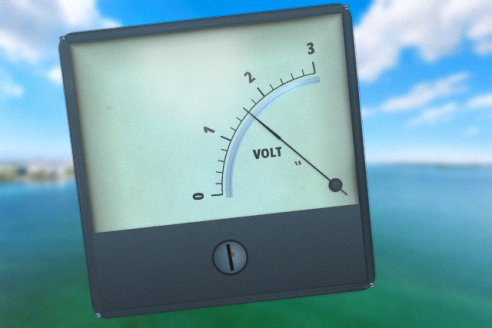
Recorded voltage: 1.6
